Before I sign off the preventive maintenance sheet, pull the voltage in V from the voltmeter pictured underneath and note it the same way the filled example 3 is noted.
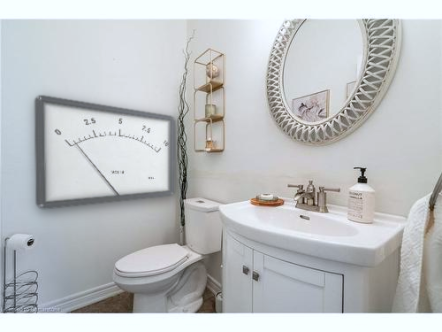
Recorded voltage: 0.5
